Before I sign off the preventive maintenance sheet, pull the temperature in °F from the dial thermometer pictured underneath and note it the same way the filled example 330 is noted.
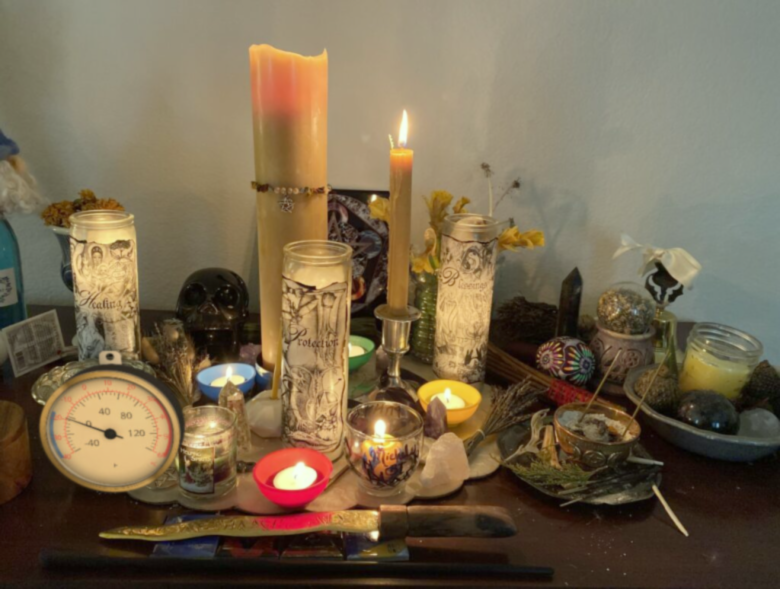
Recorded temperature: 0
